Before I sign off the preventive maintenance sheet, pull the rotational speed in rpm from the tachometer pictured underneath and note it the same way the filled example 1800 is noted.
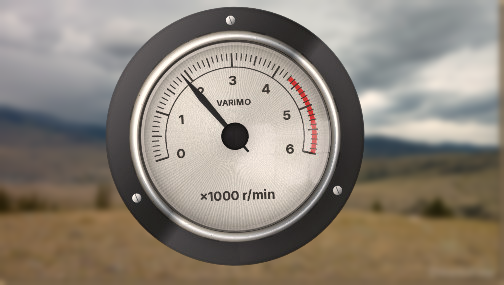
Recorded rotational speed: 1900
